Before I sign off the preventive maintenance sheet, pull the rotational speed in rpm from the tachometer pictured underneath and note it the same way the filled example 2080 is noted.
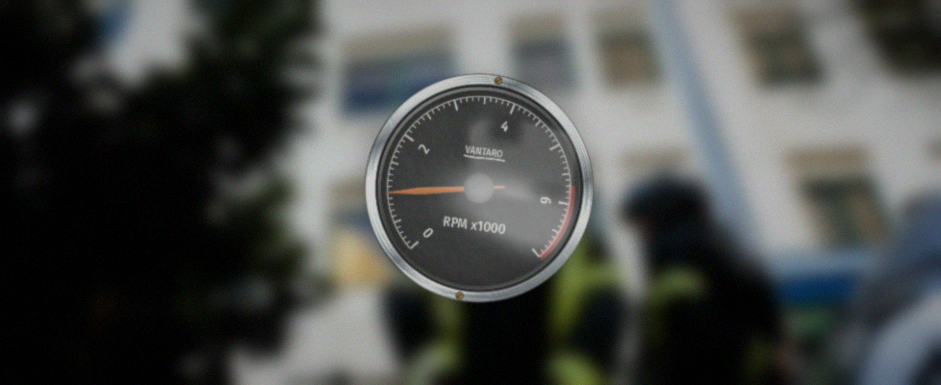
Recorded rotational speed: 1000
